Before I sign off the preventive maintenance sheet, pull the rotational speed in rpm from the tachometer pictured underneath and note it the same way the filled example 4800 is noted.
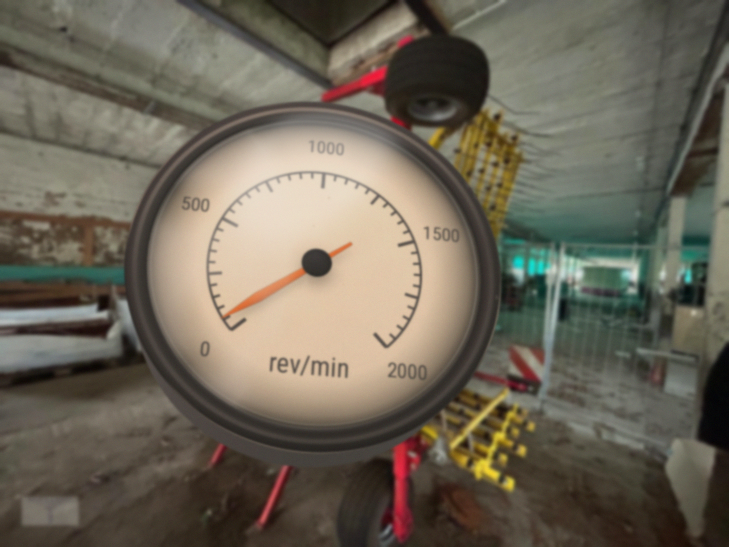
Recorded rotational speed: 50
